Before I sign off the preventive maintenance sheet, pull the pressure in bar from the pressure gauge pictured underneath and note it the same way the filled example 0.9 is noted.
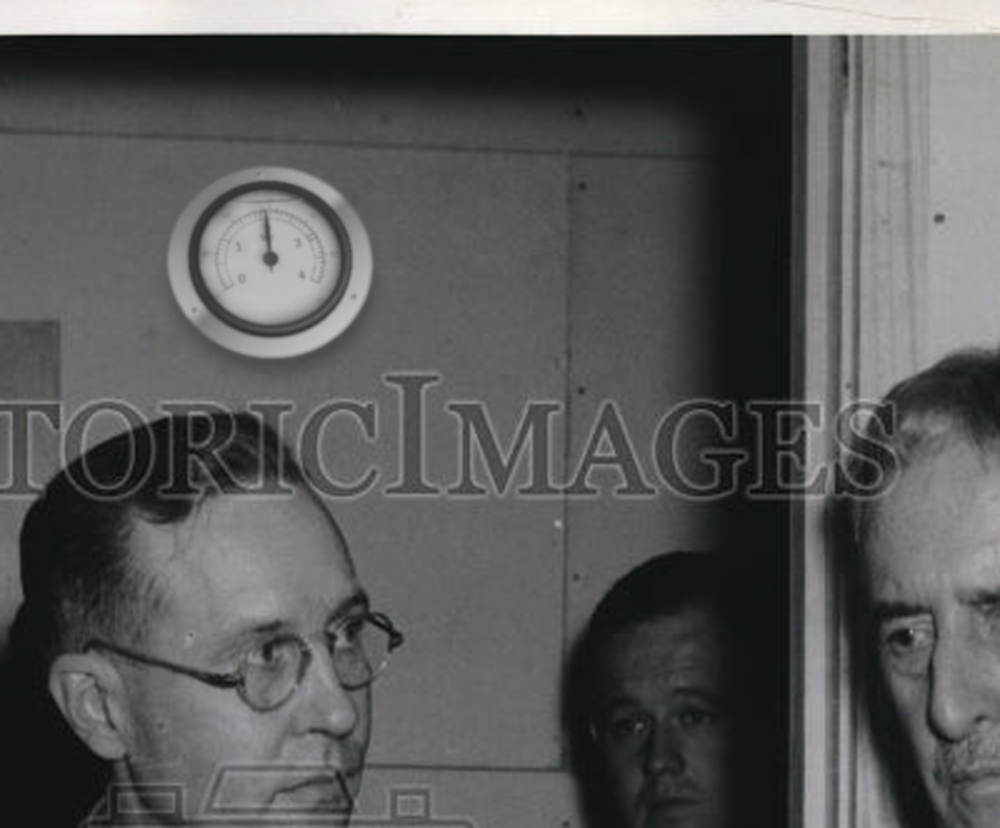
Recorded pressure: 2
